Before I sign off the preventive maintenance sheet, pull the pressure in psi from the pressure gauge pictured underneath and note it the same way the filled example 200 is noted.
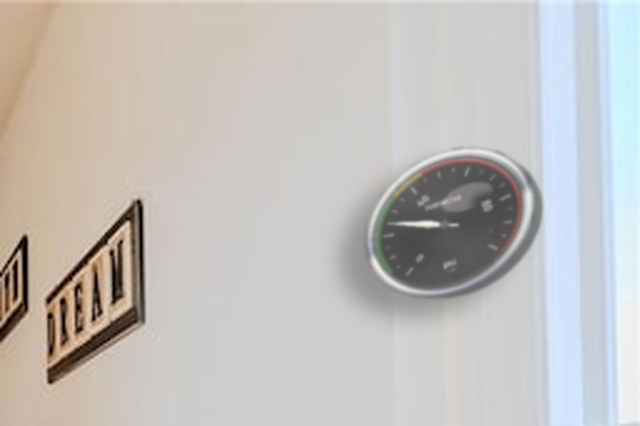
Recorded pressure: 25
